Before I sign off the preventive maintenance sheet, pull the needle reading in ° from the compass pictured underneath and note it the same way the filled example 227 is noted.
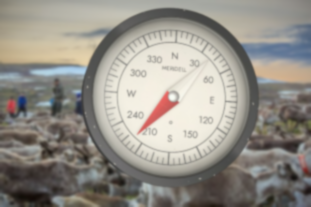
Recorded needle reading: 220
